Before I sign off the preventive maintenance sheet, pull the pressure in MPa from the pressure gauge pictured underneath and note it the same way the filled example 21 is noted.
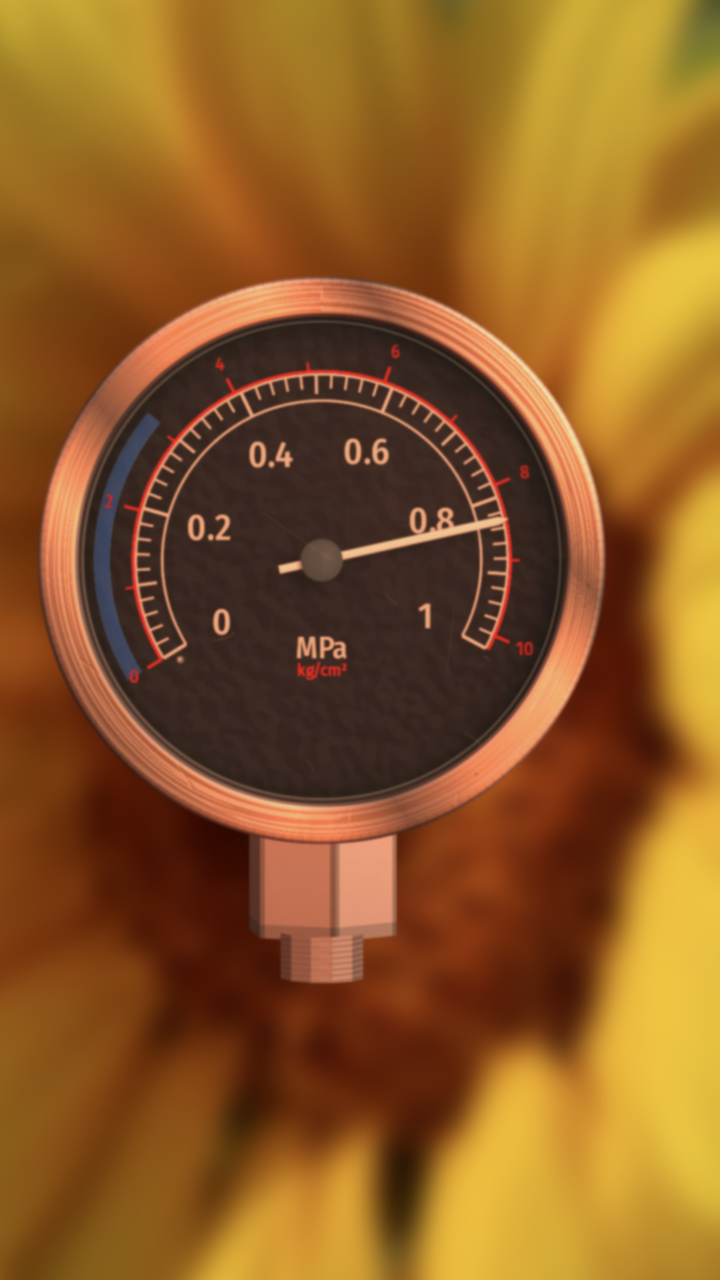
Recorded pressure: 0.83
